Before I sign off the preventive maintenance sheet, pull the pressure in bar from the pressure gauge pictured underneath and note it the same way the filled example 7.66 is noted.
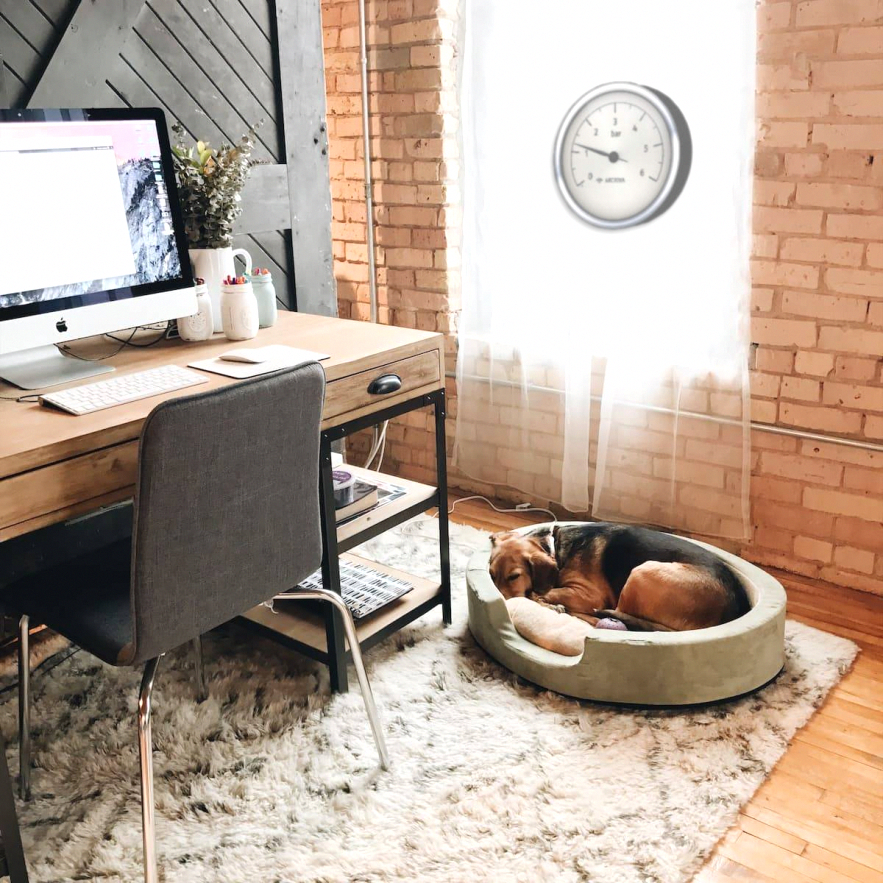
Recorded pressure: 1.25
